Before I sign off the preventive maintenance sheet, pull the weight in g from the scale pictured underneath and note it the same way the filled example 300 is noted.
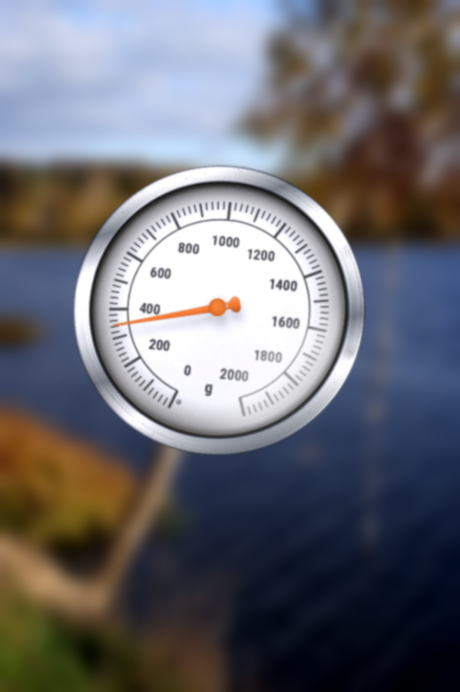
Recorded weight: 340
